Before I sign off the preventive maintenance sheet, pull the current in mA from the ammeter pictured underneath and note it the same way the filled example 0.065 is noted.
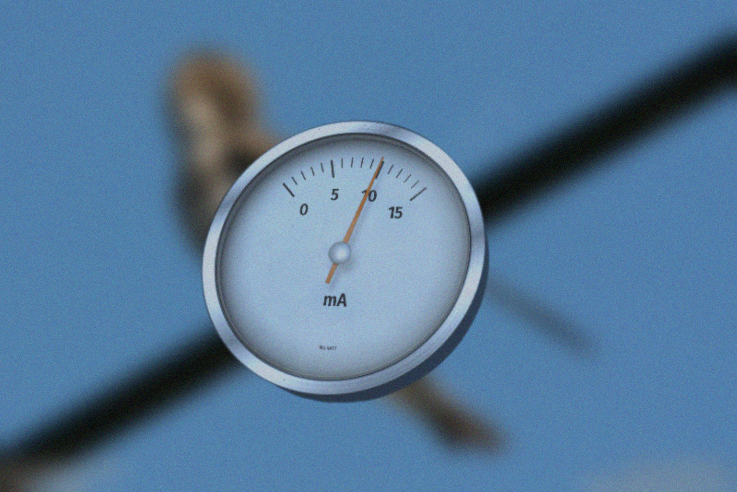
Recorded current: 10
